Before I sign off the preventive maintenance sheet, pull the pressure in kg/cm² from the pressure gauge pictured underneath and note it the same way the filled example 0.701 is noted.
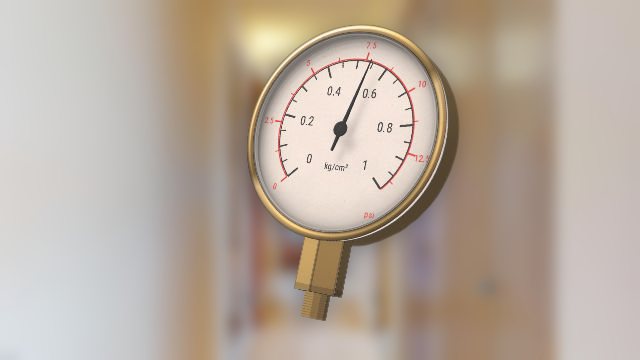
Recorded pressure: 0.55
